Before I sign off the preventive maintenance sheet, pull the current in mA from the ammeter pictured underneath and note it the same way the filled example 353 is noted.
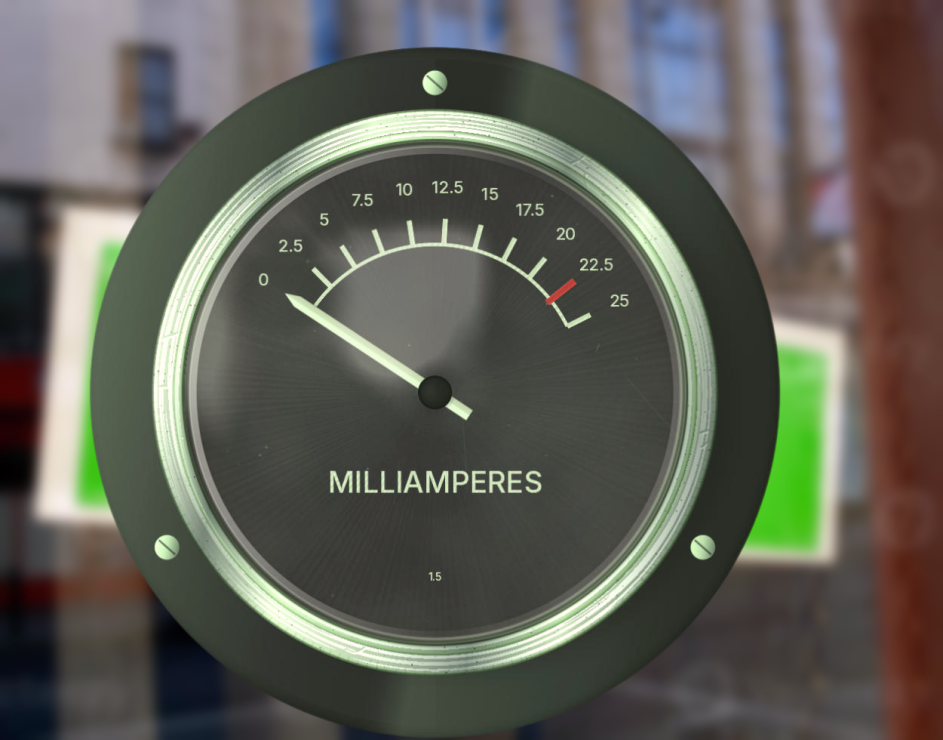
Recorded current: 0
